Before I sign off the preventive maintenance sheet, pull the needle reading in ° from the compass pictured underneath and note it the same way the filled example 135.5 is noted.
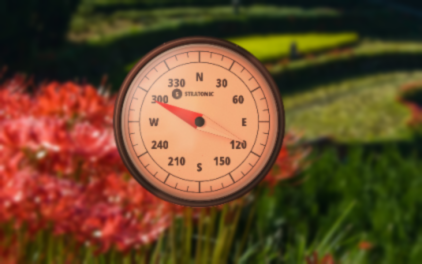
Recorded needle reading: 295
